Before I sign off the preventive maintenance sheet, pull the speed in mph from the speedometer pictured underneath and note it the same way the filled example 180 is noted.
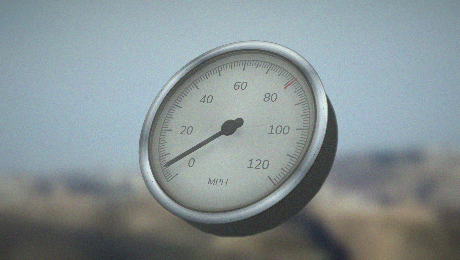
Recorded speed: 5
